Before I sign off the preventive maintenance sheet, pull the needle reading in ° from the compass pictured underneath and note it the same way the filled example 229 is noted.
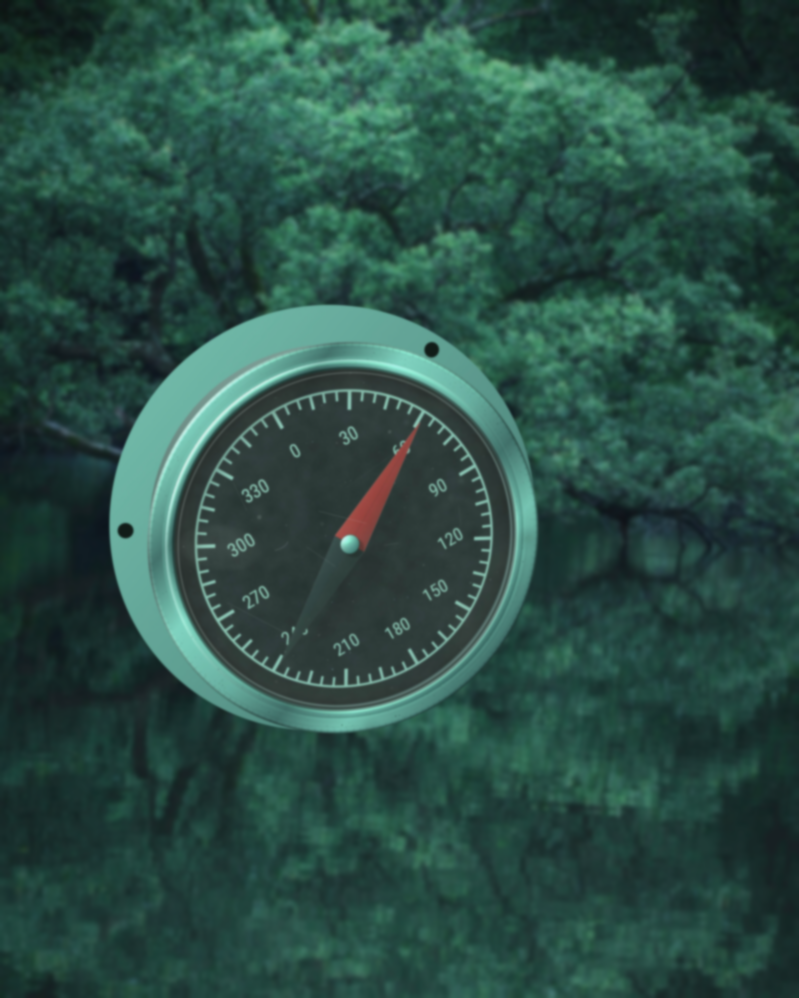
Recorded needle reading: 60
